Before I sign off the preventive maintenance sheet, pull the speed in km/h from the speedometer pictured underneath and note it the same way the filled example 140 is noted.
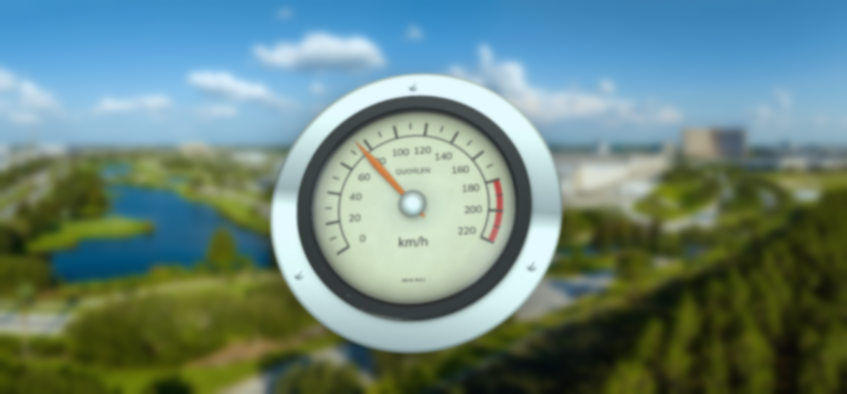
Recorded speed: 75
